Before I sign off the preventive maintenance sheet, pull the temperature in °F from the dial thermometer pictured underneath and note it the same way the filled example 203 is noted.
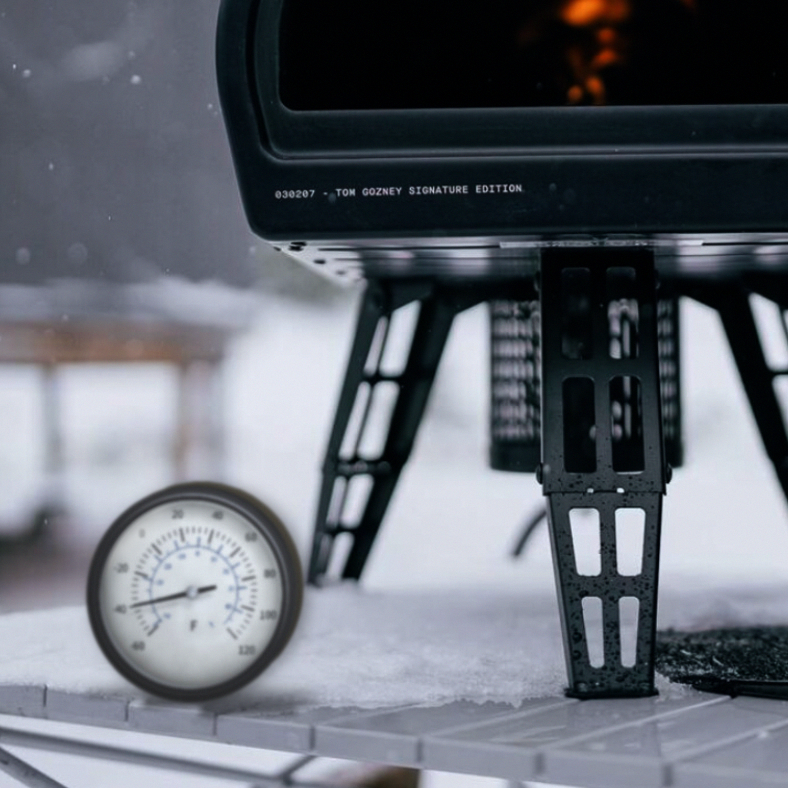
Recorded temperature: -40
